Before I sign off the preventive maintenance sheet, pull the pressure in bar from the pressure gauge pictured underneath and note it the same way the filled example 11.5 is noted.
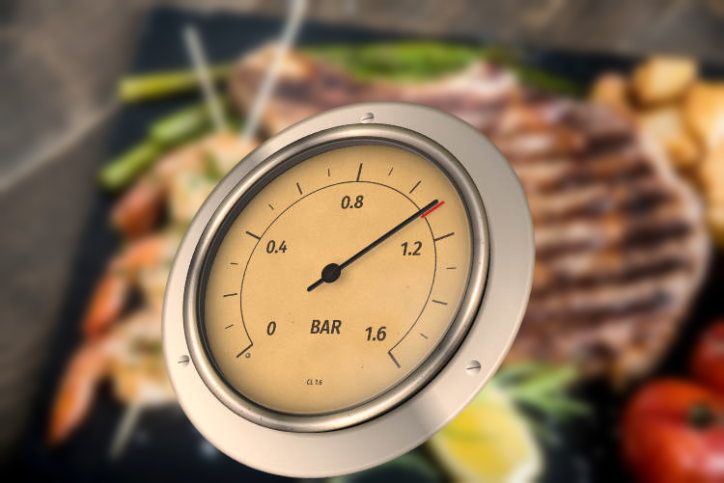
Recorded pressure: 1.1
